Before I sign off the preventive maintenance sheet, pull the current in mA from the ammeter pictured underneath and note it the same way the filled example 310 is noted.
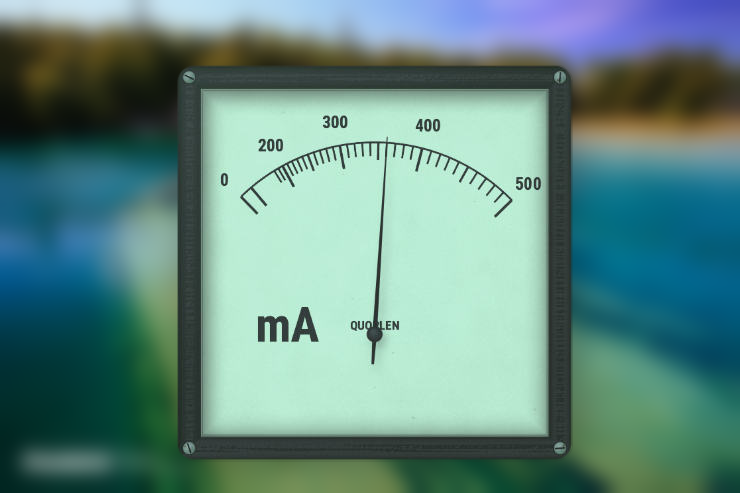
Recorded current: 360
